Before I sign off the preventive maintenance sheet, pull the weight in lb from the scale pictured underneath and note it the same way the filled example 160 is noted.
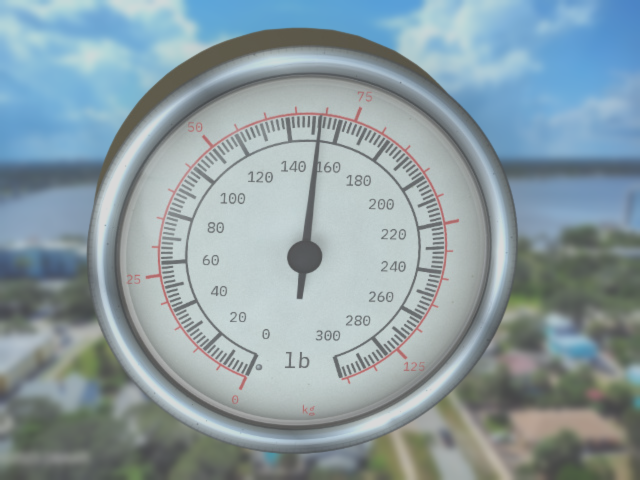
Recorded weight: 152
